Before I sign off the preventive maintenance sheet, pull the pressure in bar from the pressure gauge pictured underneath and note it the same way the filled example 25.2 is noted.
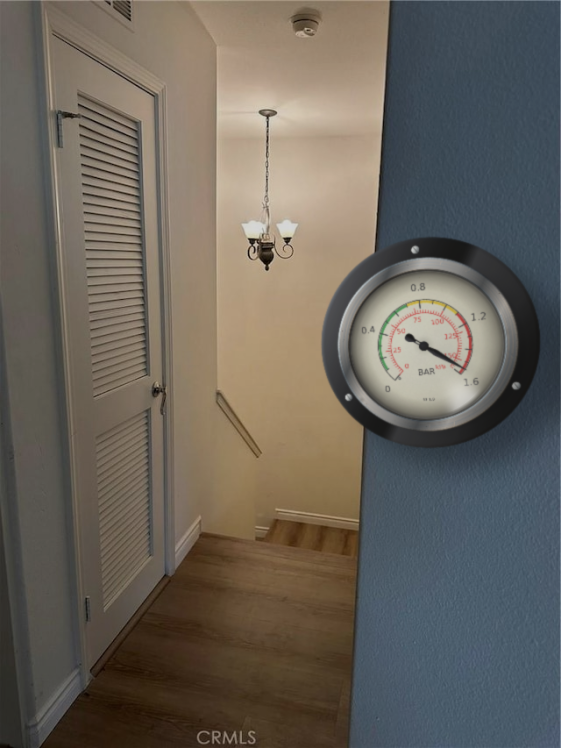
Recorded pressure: 1.55
